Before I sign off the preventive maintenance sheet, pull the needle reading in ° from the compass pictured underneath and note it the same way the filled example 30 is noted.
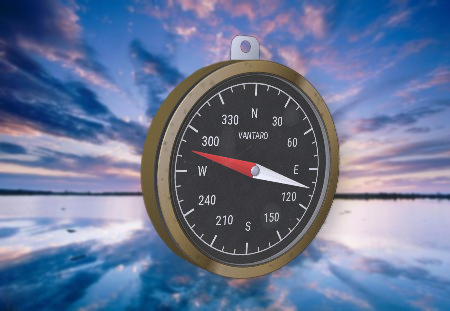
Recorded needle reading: 285
